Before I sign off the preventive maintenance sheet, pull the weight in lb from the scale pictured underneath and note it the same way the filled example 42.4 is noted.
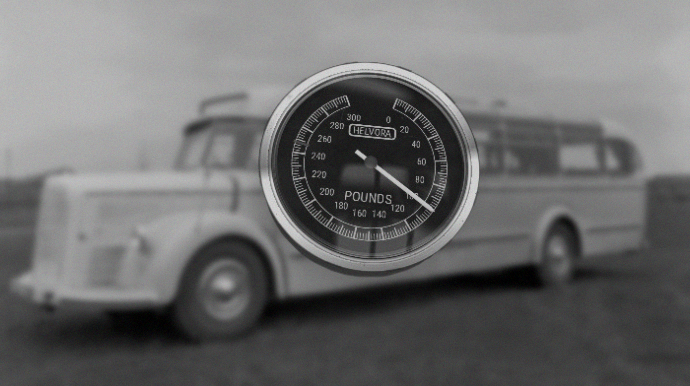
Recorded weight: 100
